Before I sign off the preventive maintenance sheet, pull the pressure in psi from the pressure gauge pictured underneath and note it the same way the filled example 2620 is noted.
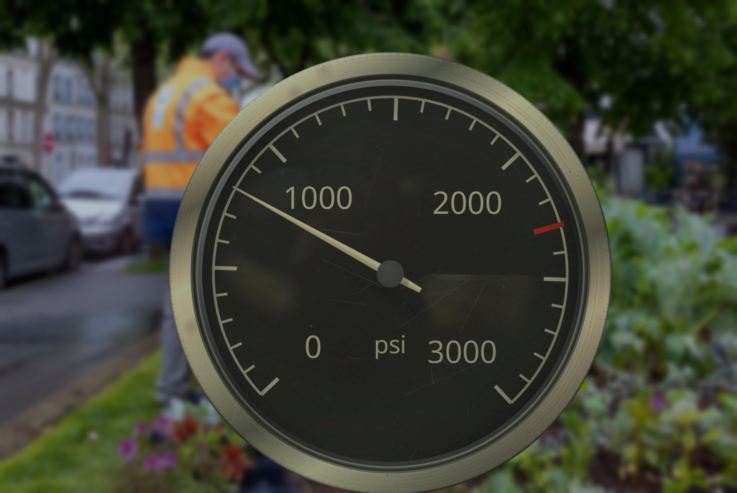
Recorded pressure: 800
